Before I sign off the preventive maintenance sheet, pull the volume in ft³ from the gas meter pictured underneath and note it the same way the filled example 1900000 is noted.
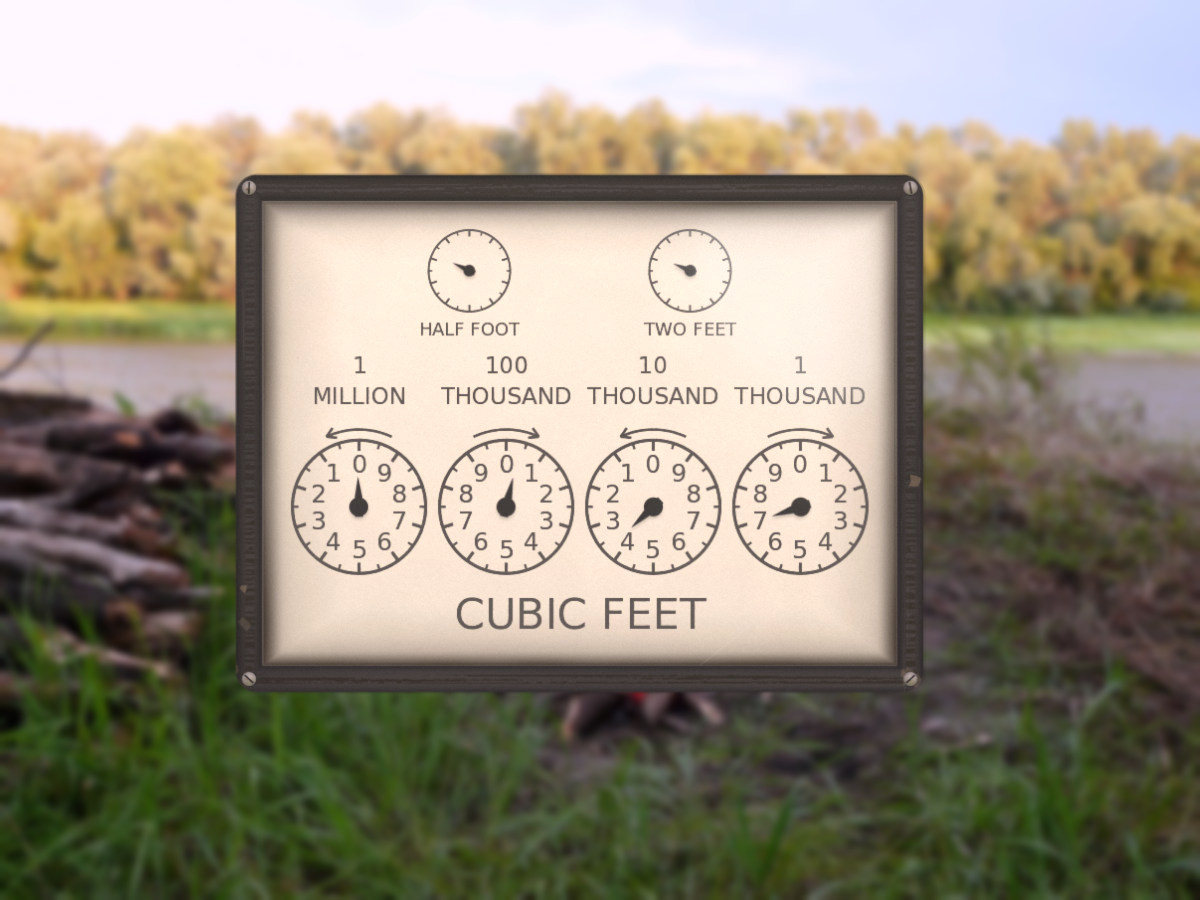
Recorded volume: 3700
